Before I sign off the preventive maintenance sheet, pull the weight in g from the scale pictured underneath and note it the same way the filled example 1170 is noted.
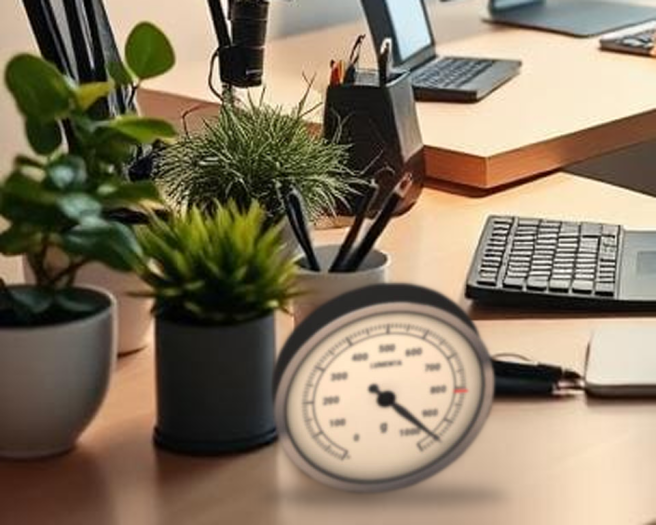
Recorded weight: 950
